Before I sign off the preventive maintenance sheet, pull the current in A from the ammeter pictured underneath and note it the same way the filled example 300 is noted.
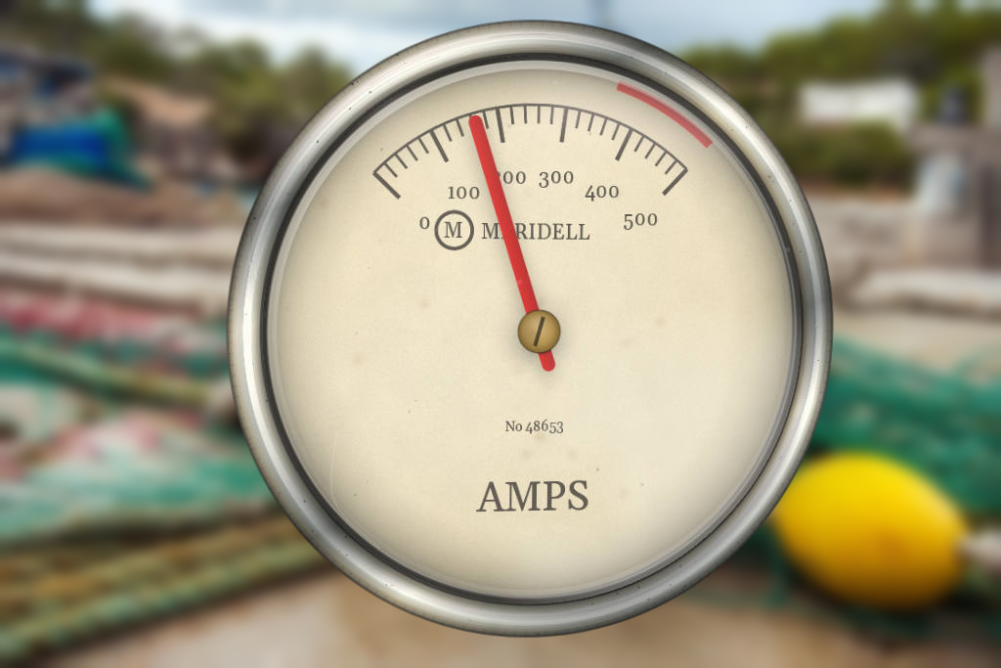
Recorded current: 160
